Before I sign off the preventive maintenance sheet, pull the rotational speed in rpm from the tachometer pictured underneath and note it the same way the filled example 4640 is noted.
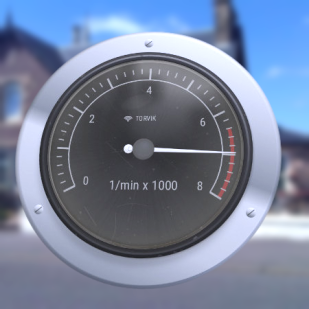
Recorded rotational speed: 7000
